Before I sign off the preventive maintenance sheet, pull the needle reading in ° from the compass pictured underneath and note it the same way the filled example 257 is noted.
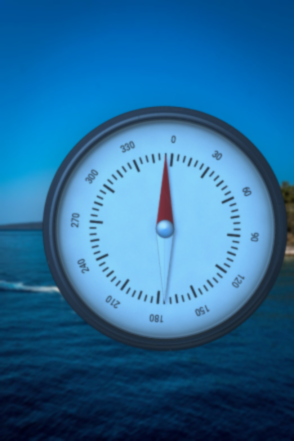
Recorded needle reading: 355
